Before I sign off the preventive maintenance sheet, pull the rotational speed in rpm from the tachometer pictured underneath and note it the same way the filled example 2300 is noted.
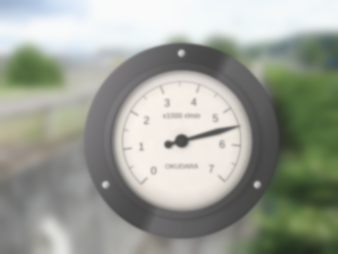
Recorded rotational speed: 5500
